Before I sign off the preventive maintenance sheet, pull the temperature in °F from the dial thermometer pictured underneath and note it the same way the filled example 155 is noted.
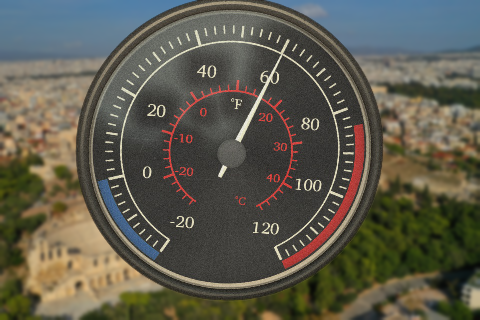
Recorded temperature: 60
